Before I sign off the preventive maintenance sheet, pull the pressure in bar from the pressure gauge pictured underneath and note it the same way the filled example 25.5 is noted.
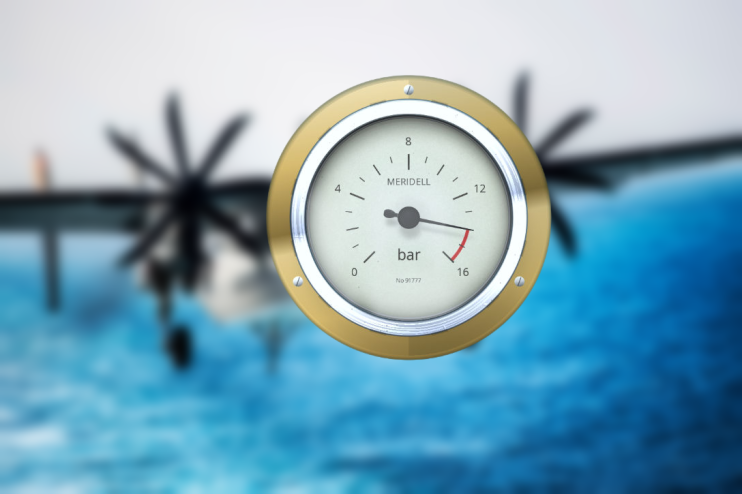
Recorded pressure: 14
